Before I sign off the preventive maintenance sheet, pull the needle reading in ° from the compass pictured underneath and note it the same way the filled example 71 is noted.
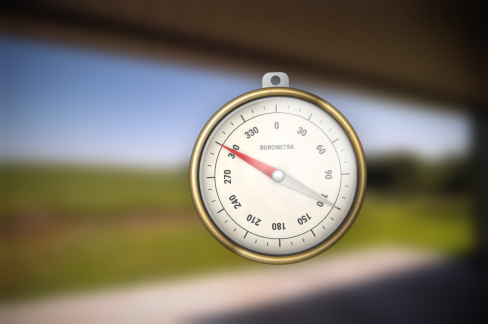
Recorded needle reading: 300
